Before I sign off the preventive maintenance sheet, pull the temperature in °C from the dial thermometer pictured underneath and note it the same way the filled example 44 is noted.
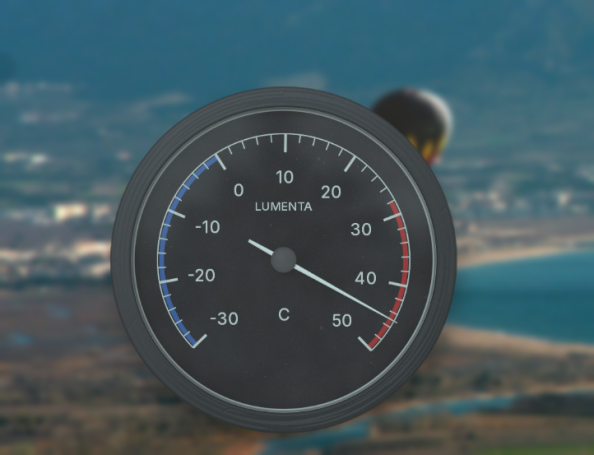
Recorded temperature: 45
